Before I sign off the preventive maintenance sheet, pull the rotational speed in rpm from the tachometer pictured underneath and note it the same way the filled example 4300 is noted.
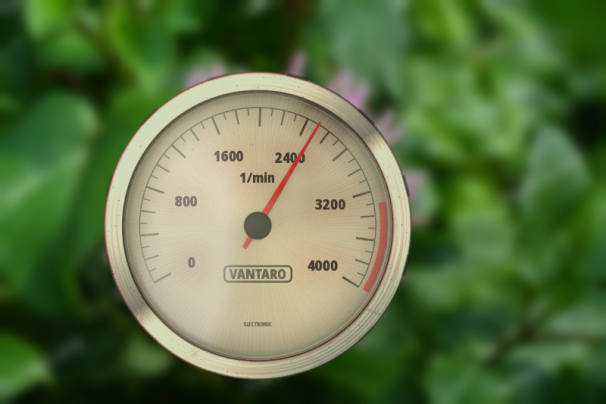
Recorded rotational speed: 2500
